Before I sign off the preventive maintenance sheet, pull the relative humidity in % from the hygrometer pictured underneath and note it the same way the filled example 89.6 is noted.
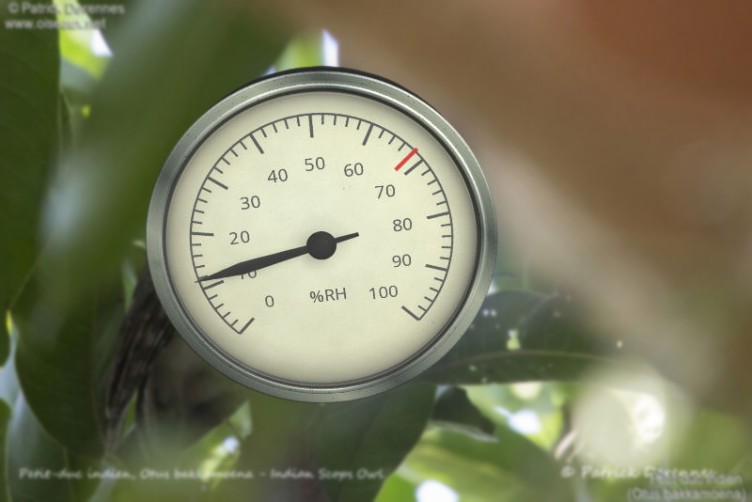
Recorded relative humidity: 12
